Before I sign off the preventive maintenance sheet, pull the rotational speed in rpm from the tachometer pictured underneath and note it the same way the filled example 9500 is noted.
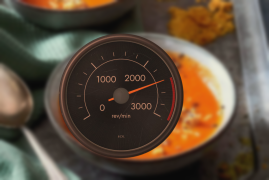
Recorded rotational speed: 2400
